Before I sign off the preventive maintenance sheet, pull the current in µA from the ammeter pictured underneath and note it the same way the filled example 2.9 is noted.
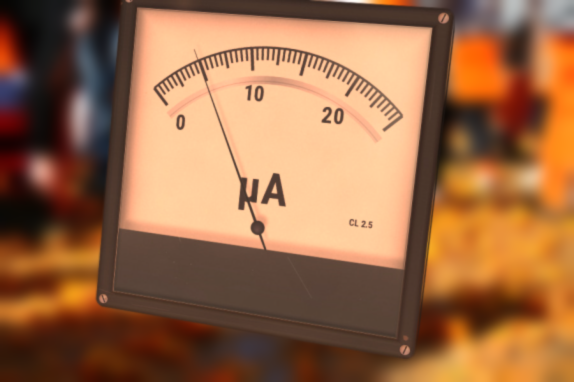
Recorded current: 5
